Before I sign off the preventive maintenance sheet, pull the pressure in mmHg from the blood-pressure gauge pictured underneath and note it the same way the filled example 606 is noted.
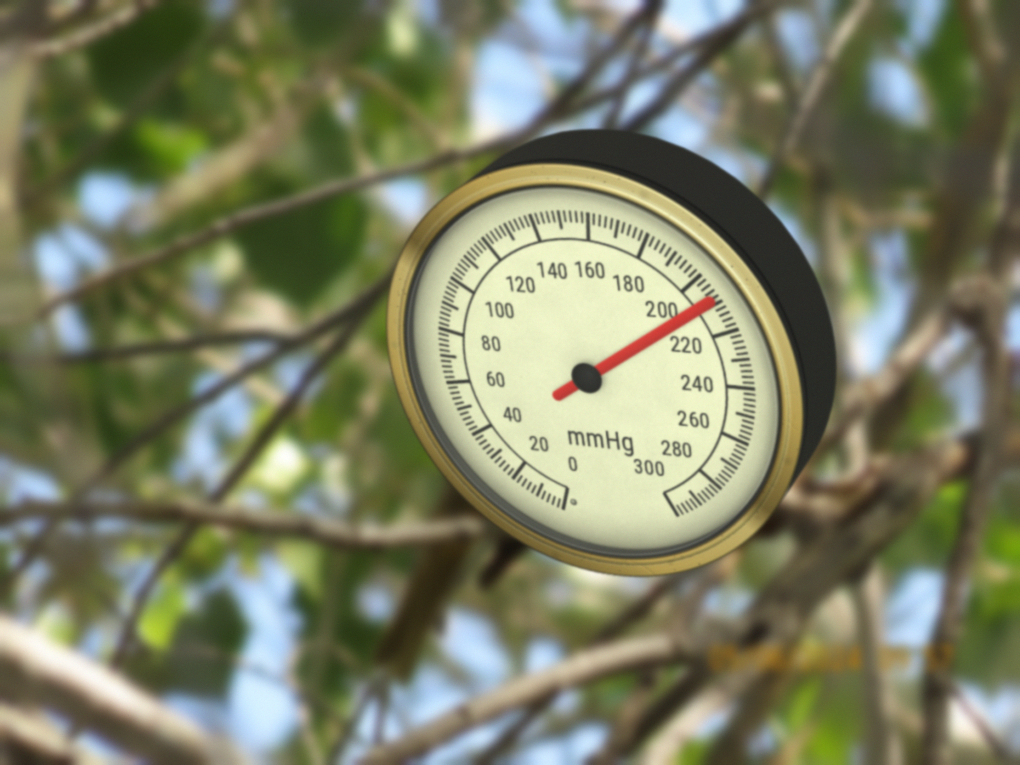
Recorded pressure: 208
